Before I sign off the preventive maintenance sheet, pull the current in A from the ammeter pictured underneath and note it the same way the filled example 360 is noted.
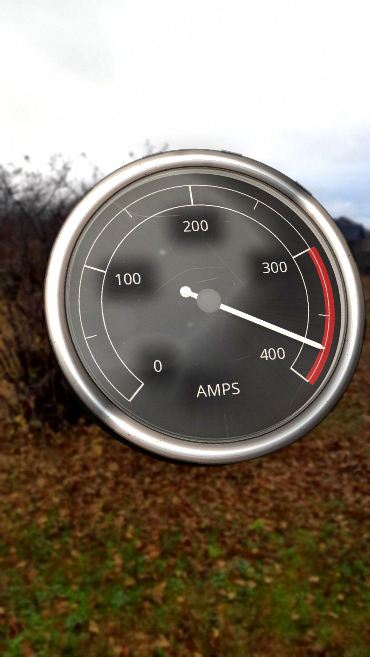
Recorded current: 375
